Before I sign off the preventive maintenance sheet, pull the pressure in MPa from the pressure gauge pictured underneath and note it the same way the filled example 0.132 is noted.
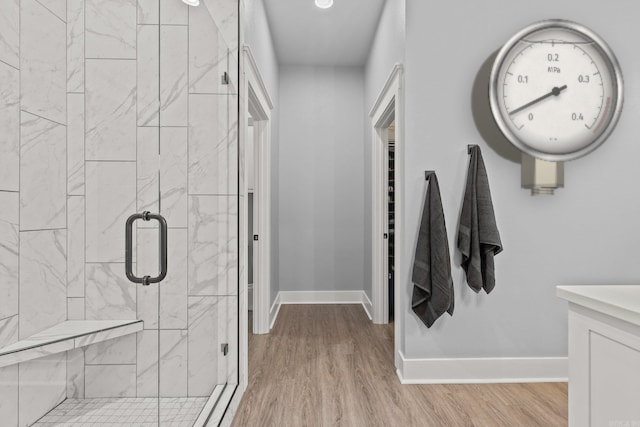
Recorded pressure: 0.03
